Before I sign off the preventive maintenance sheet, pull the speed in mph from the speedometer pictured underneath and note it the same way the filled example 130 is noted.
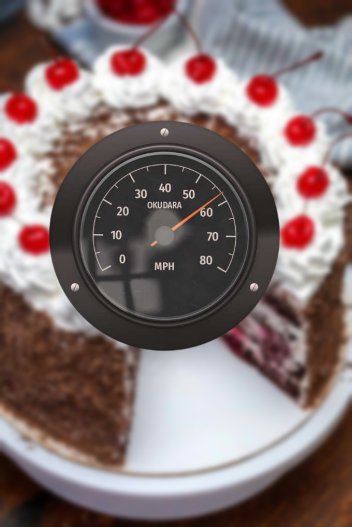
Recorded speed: 57.5
